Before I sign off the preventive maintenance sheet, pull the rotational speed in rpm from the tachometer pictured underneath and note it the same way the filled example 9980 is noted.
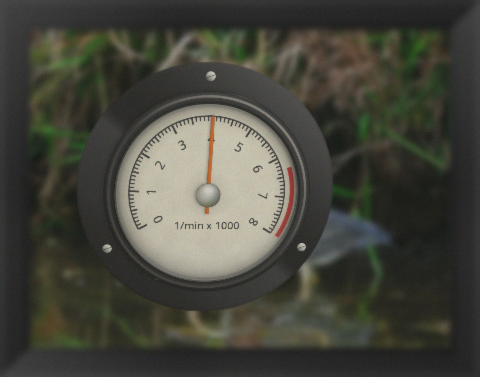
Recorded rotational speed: 4000
